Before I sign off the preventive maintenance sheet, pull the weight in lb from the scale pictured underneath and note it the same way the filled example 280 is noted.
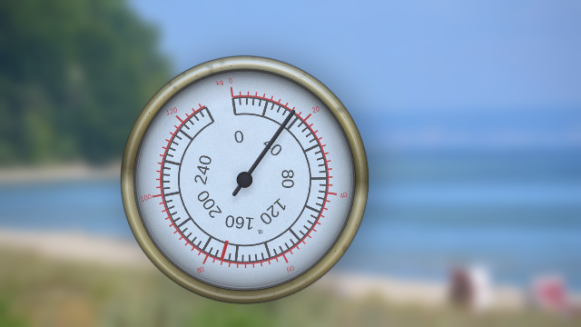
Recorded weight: 36
